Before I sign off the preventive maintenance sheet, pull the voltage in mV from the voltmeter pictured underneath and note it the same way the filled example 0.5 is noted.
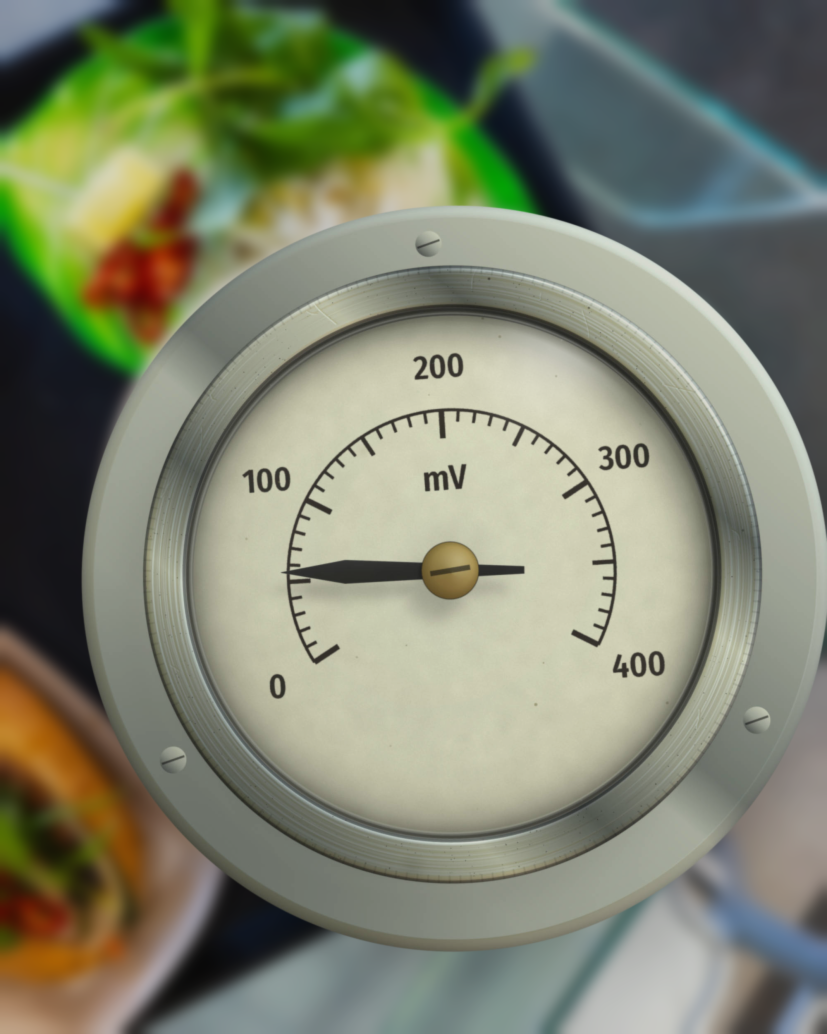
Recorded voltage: 55
